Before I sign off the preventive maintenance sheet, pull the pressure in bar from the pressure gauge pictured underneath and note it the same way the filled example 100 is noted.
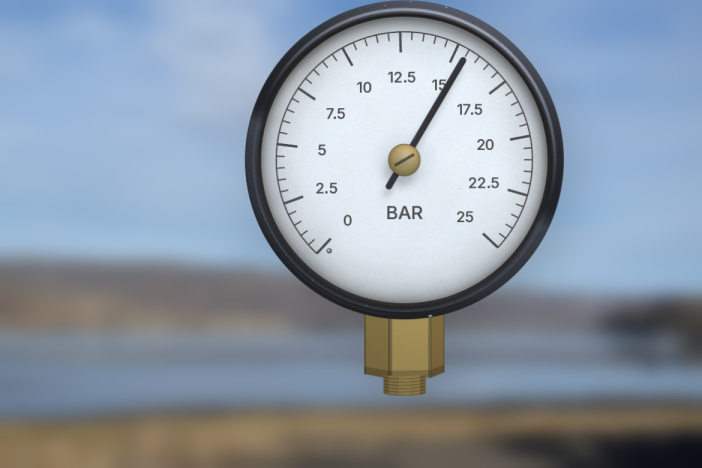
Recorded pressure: 15.5
